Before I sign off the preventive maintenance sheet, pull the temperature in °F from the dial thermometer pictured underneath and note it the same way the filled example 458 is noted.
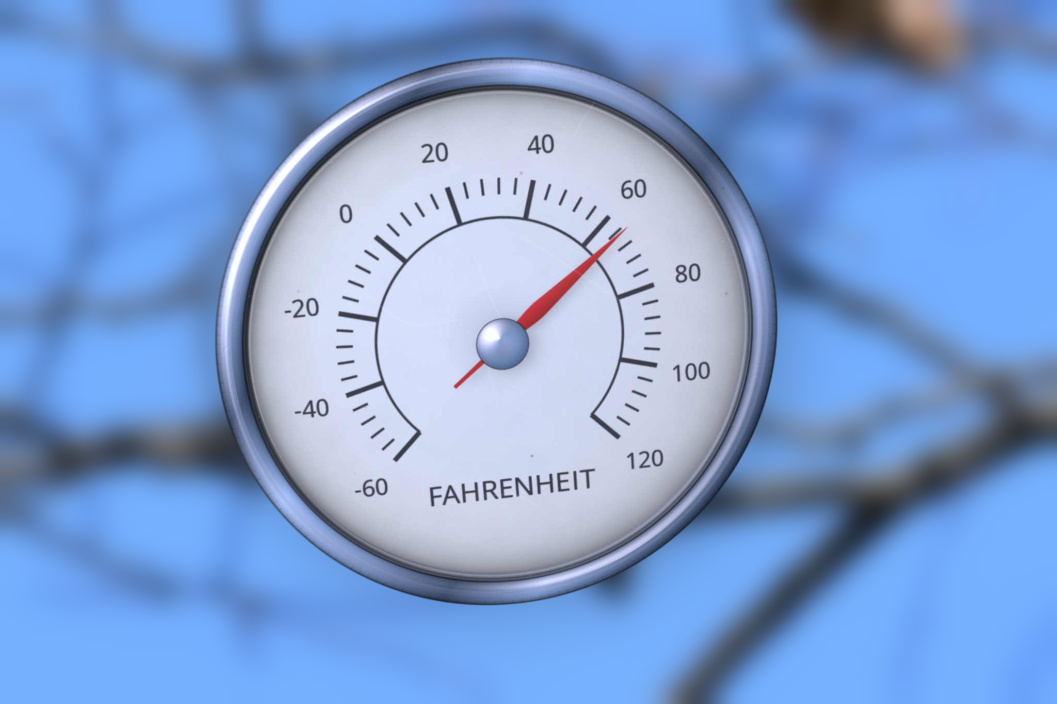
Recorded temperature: 64
